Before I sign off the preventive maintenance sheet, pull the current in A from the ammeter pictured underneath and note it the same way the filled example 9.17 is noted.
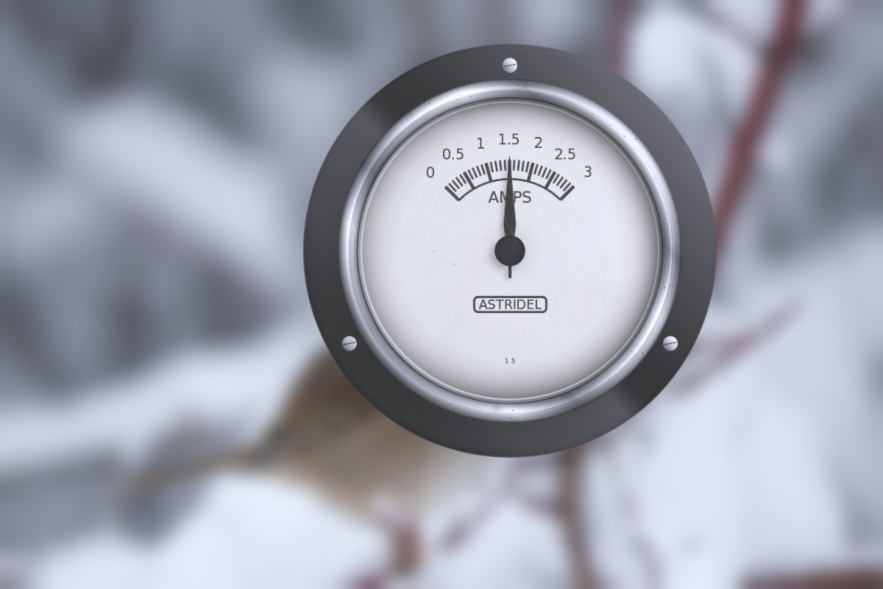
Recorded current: 1.5
